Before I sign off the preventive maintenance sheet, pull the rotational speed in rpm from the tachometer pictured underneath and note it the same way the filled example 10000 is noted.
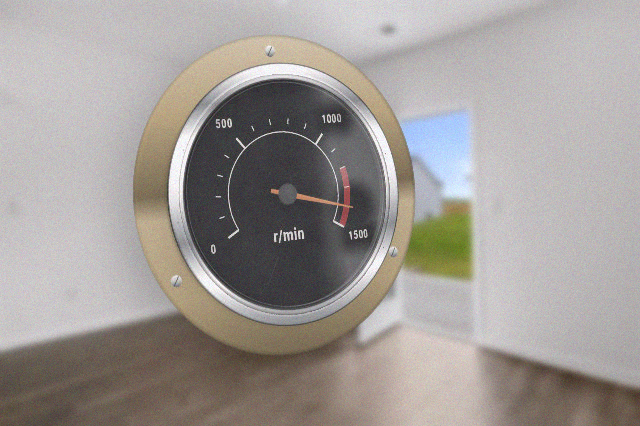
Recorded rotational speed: 1400
